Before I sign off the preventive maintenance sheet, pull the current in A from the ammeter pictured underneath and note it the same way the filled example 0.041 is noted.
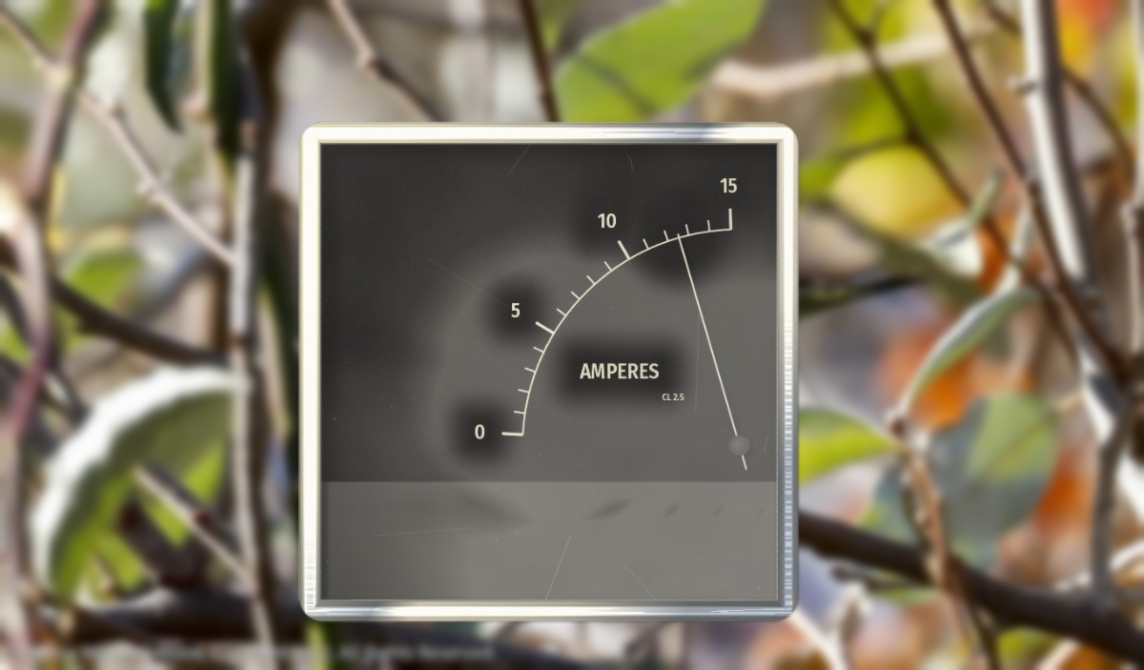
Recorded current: 12.5
